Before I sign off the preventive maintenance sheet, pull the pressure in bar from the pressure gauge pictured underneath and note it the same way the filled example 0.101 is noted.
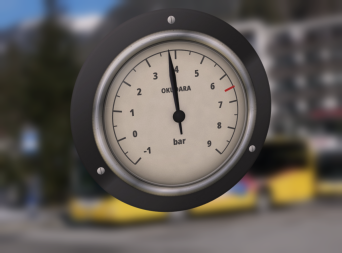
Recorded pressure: 3.75
